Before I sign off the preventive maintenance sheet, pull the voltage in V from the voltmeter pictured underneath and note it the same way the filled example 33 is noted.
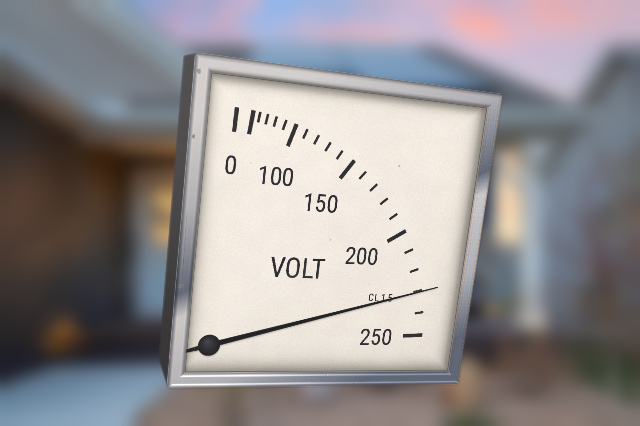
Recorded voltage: 230
